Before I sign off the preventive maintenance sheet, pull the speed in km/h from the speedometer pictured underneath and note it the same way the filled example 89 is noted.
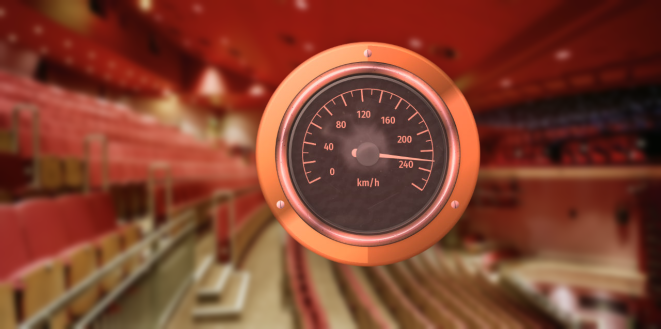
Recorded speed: 230
